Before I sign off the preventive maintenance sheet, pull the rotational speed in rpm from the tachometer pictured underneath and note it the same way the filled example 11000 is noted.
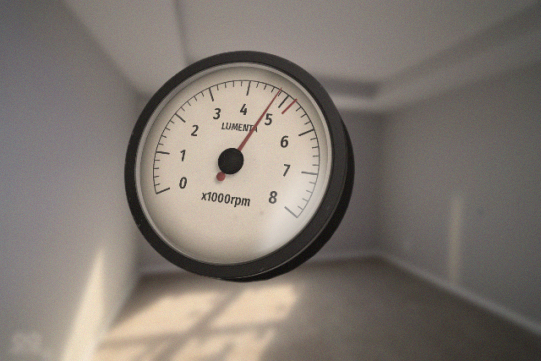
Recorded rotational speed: 4800
